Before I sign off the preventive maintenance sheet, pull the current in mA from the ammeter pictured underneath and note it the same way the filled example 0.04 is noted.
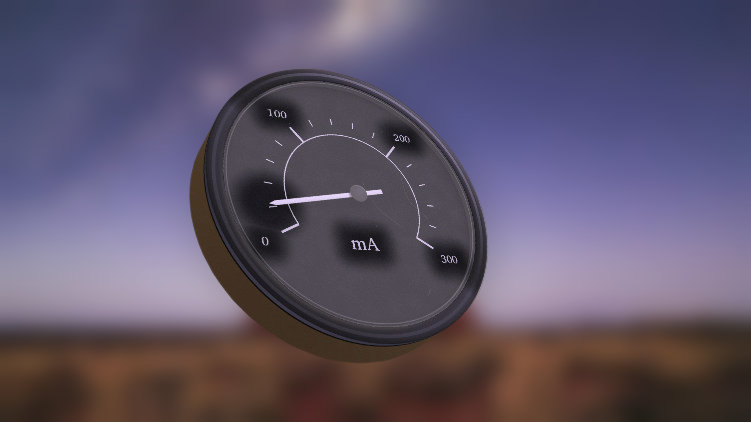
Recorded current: 20
